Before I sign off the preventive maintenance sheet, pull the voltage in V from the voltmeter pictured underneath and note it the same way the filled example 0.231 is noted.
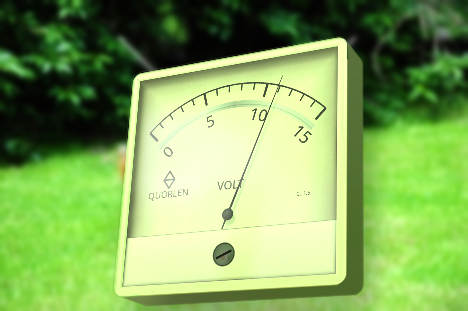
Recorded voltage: 11
